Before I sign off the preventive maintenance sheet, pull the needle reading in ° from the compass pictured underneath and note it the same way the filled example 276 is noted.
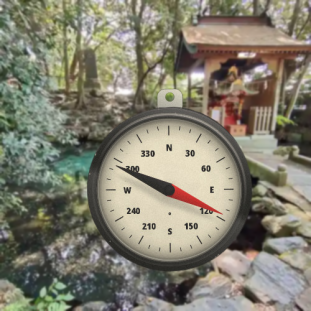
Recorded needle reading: 115
